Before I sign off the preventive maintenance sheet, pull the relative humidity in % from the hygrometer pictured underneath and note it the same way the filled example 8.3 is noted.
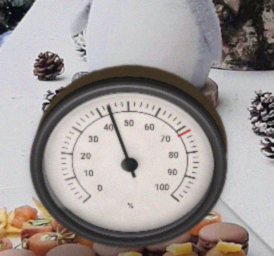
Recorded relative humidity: 44
